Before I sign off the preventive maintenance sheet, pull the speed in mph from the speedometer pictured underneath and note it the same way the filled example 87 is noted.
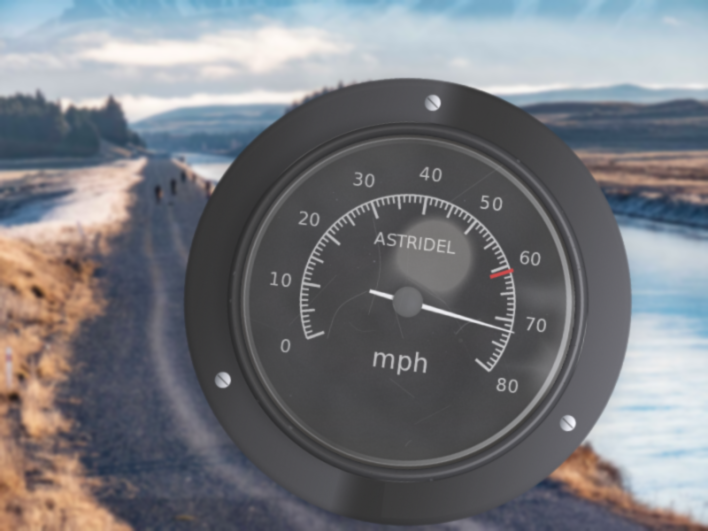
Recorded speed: 72
